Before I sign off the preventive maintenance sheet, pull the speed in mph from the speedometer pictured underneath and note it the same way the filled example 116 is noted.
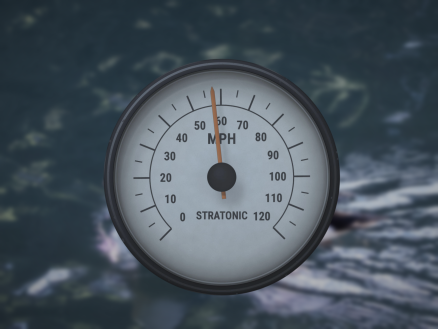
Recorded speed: 57.5
